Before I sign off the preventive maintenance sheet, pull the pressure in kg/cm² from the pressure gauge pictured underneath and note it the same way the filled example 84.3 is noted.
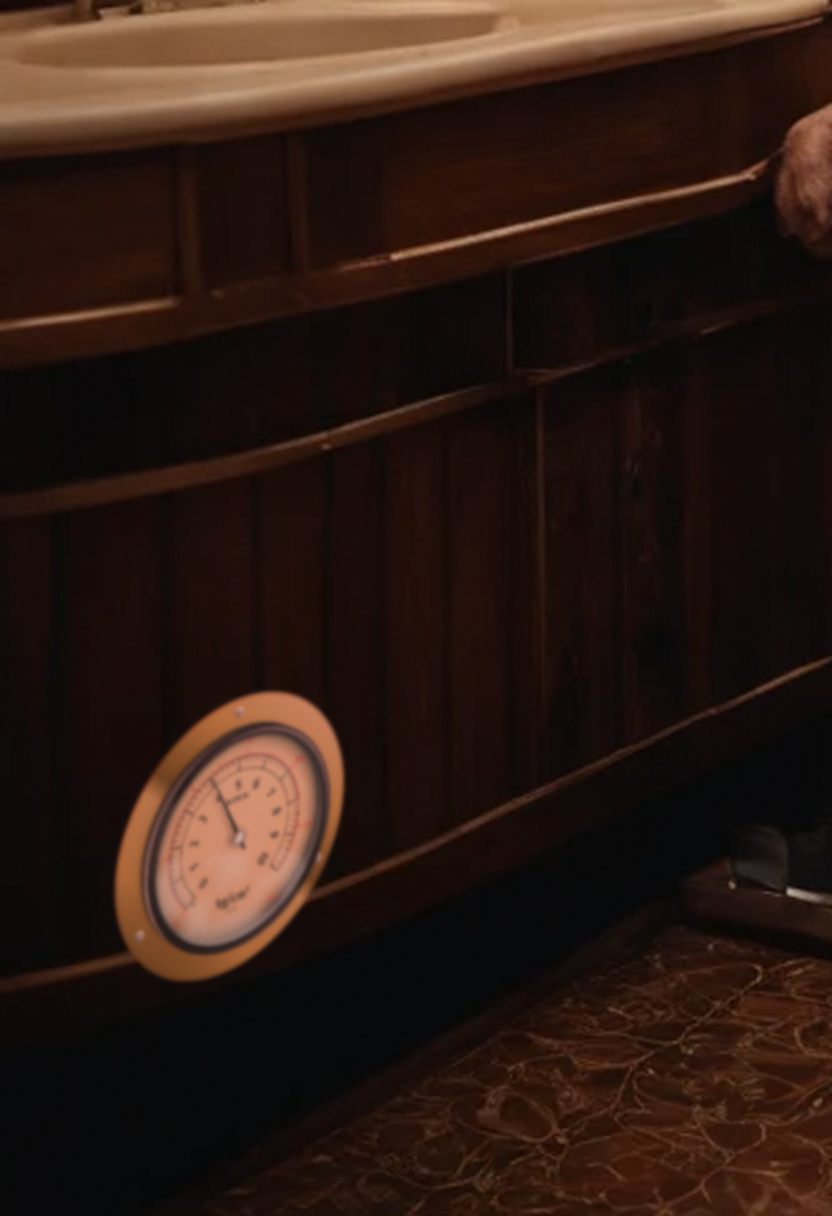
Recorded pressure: 4
